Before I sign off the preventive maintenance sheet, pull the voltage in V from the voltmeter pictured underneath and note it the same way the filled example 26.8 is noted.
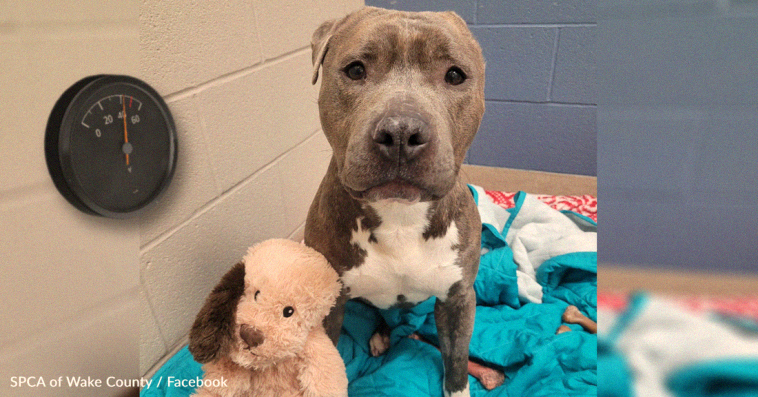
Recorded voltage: 40
